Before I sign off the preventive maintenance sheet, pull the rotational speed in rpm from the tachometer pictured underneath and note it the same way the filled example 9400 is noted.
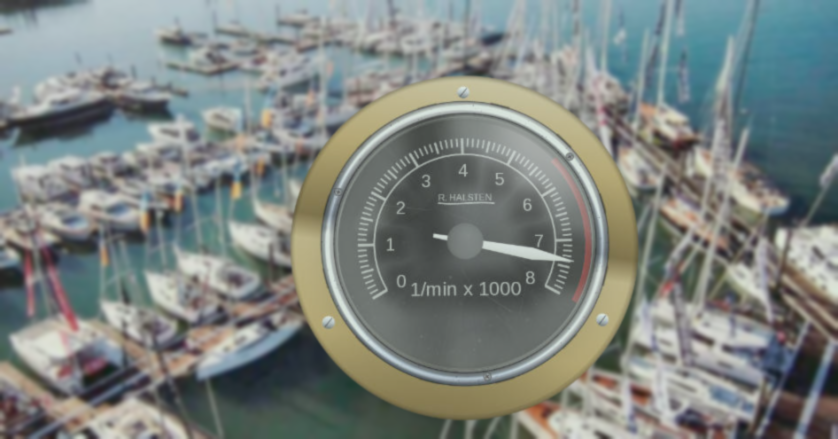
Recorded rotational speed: 7400
